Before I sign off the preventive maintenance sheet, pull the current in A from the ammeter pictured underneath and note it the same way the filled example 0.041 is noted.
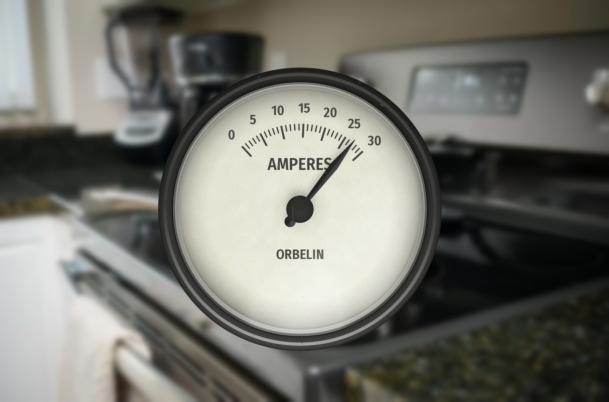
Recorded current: 27
